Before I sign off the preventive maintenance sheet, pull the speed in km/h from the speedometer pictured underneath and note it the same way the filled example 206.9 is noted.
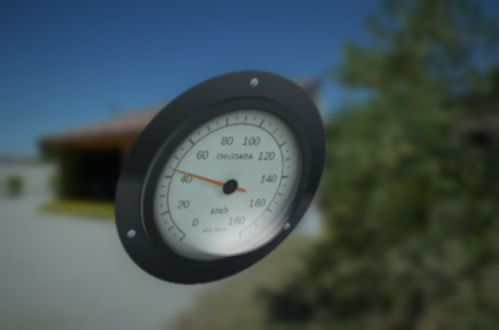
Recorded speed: 45
